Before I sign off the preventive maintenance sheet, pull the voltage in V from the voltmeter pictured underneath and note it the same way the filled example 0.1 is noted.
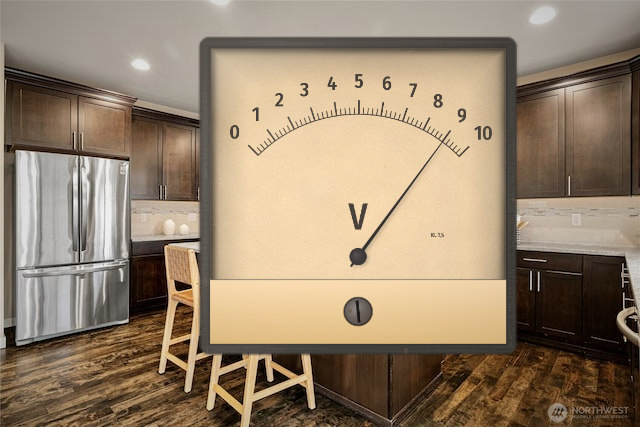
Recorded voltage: 9
